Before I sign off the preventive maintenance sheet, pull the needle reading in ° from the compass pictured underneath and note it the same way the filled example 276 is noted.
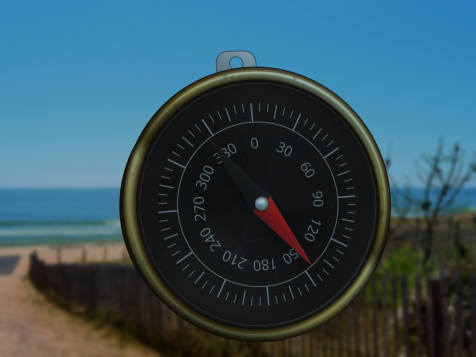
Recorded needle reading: 145
